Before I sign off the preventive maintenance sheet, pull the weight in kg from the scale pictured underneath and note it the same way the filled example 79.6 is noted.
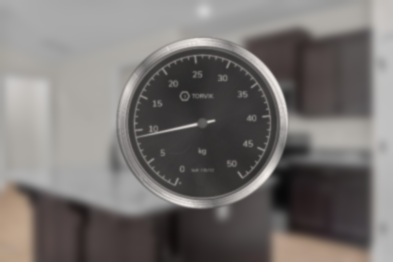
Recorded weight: 9
